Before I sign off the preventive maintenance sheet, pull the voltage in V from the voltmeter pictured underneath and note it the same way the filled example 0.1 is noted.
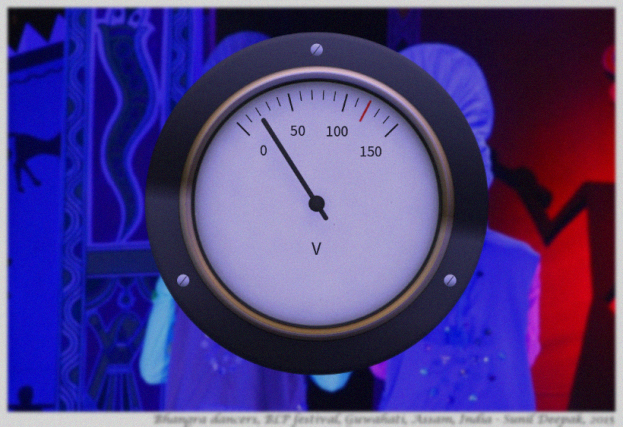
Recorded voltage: 20
